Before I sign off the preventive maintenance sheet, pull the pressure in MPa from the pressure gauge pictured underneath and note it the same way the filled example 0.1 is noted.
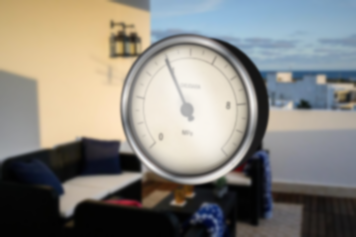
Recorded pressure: 4
